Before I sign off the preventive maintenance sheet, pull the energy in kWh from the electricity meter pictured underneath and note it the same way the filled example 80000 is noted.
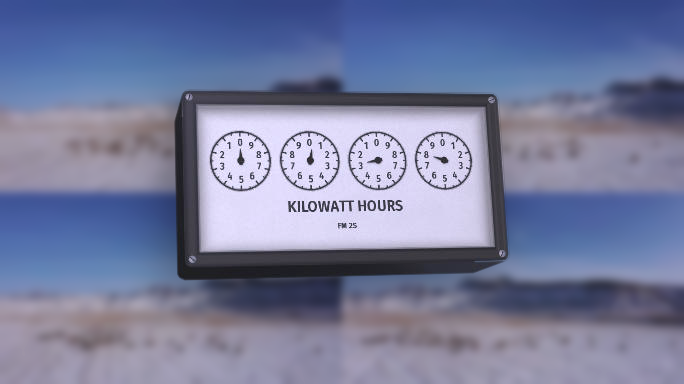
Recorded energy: 28
